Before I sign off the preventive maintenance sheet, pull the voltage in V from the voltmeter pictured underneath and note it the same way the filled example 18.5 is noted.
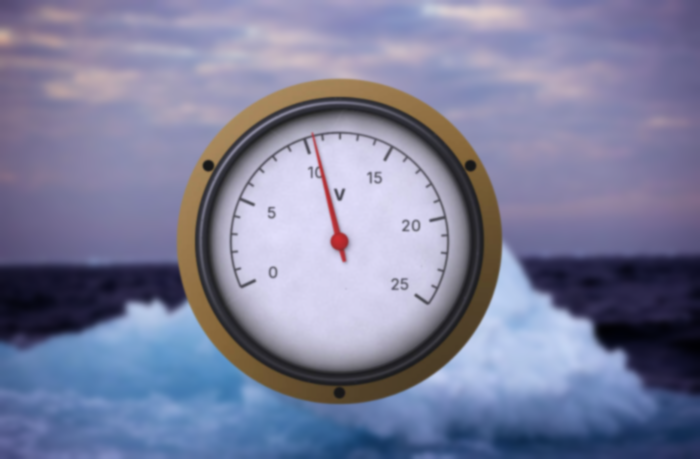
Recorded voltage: 10.5
